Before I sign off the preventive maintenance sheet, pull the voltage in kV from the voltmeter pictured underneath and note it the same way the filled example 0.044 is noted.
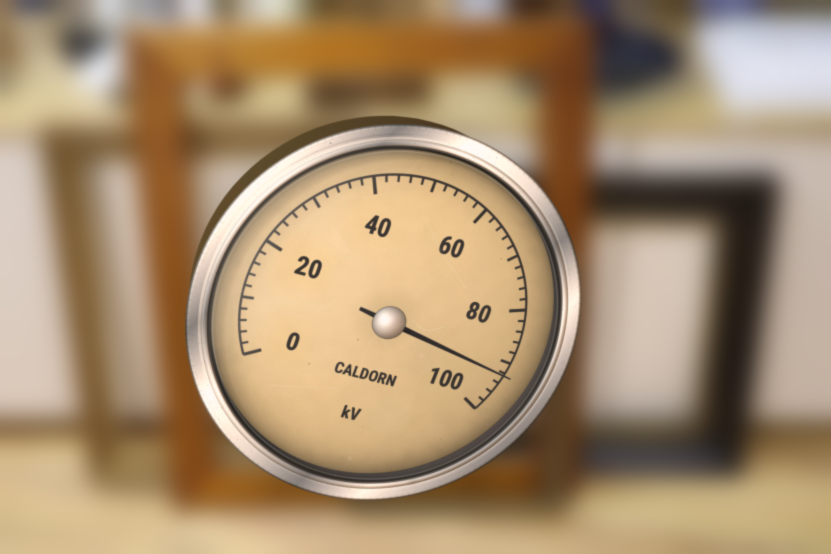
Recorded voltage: 92
